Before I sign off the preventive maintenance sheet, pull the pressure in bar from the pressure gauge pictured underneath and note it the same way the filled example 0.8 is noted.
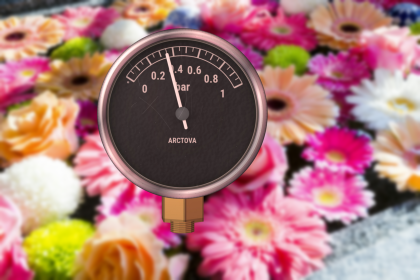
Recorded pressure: 0.35
